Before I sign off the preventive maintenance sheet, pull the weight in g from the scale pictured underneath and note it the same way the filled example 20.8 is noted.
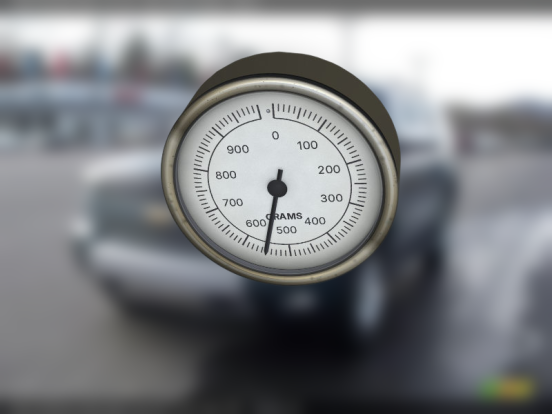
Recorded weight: 550
